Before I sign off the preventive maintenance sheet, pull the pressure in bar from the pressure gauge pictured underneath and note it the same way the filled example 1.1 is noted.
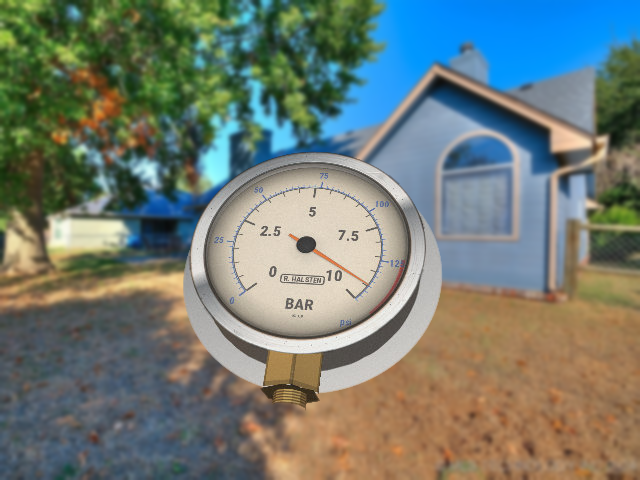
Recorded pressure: 9.5
